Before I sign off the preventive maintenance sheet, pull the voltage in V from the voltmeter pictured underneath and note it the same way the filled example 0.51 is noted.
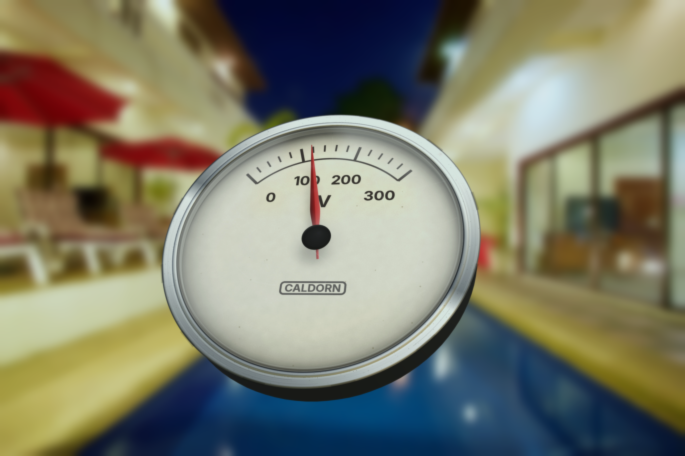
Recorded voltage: 120
